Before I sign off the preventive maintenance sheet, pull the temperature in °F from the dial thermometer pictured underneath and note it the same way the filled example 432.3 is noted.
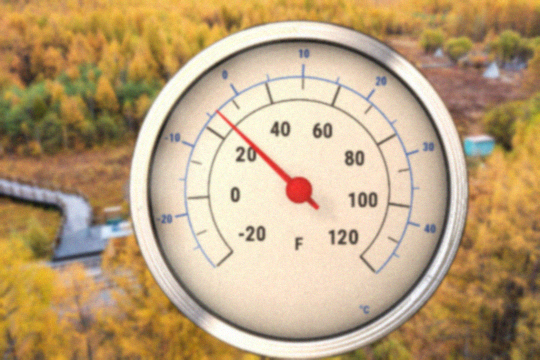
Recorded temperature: 25
